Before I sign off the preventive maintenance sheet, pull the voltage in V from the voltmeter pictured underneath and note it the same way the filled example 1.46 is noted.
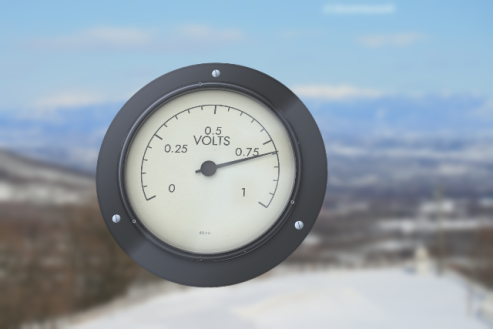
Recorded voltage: 0.8
